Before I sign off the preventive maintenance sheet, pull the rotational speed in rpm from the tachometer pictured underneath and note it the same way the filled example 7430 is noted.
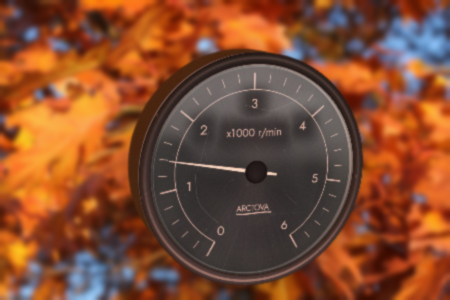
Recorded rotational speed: 1400
